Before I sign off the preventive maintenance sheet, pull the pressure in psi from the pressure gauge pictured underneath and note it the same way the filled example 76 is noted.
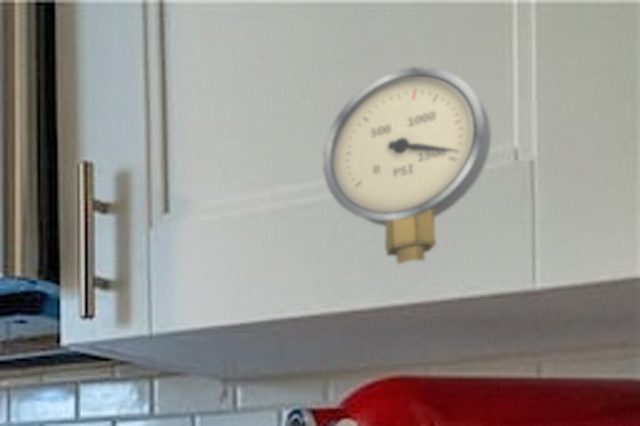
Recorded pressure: 1450
